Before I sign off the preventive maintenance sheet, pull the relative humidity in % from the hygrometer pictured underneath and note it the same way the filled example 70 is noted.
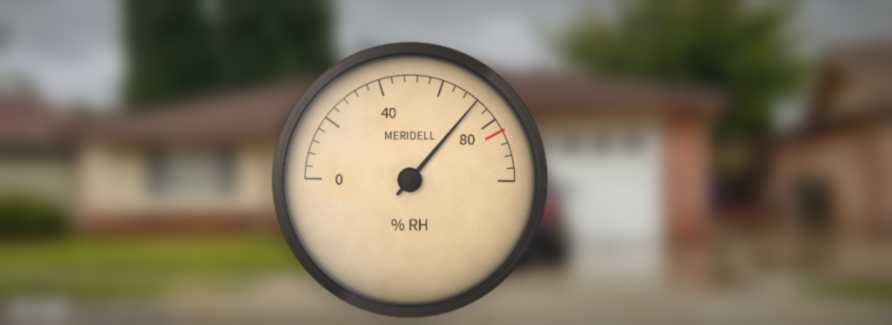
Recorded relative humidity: 72
